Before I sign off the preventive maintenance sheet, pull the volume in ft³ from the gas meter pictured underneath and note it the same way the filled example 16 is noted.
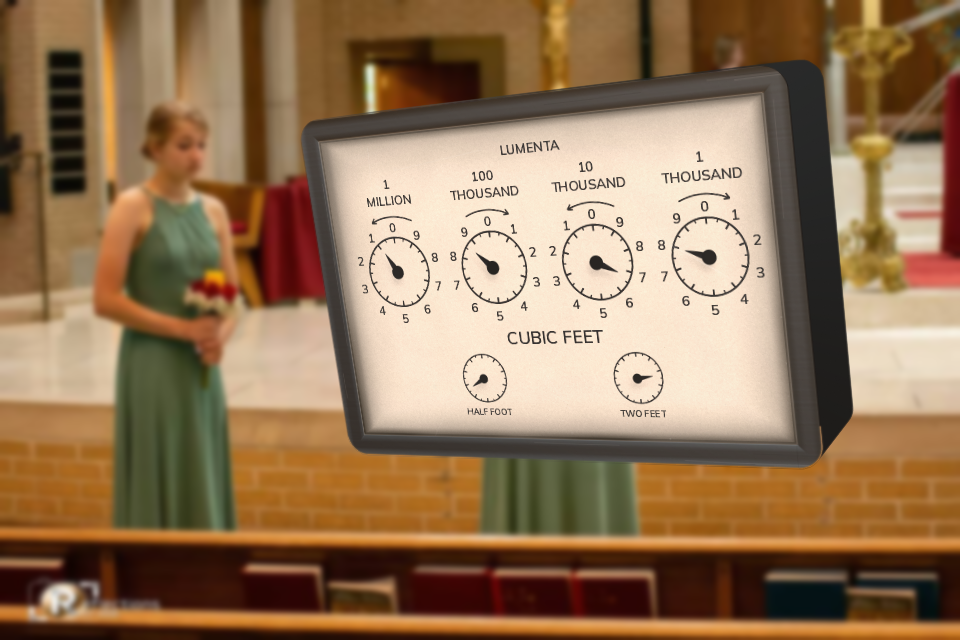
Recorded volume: 86800
